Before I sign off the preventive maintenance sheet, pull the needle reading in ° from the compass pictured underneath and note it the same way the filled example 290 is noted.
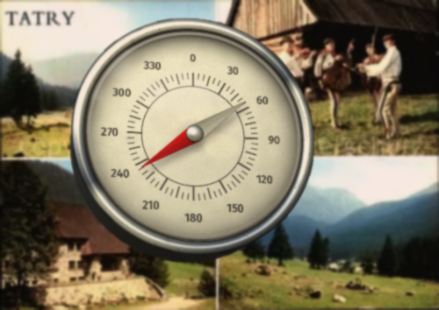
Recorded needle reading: 235
